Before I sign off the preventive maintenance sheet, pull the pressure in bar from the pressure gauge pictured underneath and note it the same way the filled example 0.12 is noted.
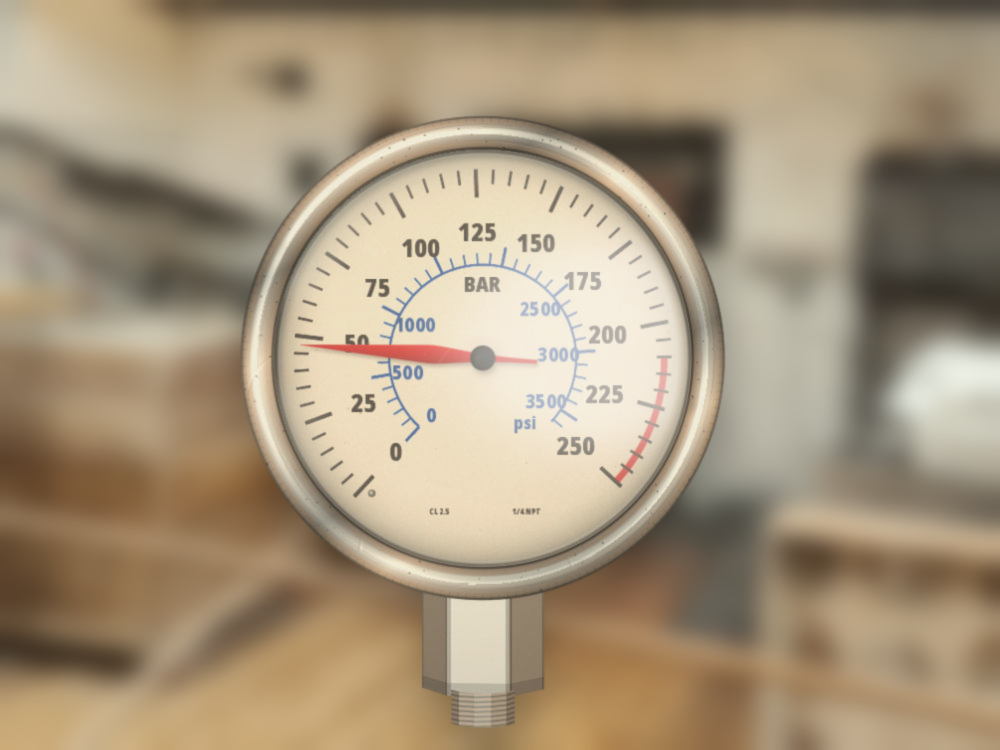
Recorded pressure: 47.5
